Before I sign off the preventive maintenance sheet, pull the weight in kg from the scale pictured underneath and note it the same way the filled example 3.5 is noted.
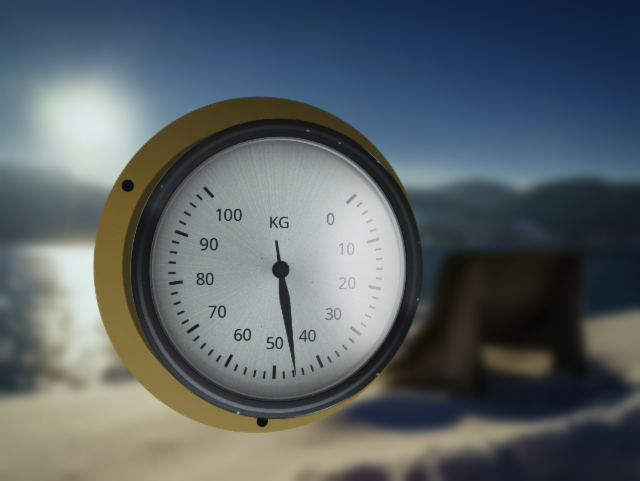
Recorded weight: 46
